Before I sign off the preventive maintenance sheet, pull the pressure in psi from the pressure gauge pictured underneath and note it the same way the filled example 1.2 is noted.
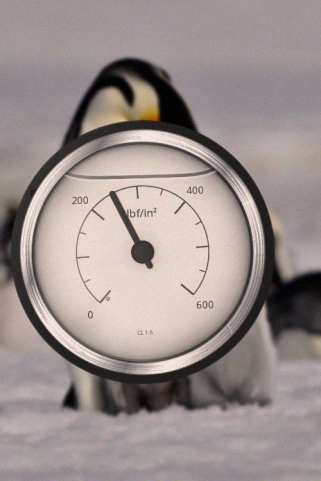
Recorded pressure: 250
